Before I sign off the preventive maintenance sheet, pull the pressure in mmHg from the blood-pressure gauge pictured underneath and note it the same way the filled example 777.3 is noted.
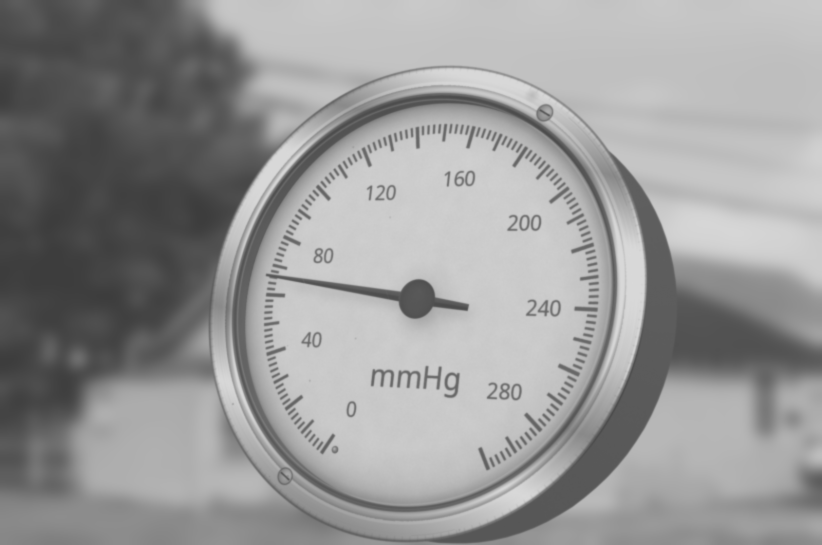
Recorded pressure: 66
